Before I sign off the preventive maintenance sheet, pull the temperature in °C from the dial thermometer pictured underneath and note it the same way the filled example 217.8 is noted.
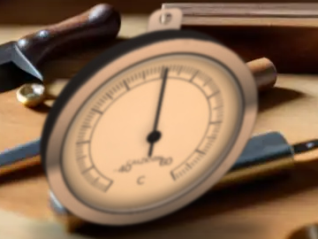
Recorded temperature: 10
